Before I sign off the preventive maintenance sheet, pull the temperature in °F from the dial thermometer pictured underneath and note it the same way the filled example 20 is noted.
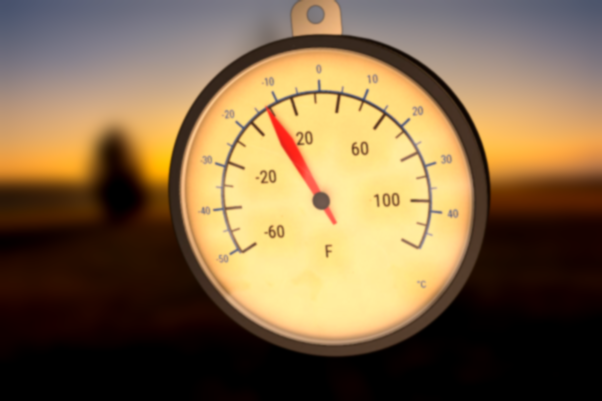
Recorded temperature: 10
